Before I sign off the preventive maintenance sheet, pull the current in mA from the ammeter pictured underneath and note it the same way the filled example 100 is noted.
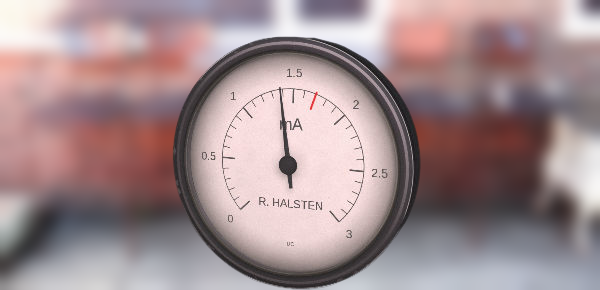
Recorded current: 1.4
